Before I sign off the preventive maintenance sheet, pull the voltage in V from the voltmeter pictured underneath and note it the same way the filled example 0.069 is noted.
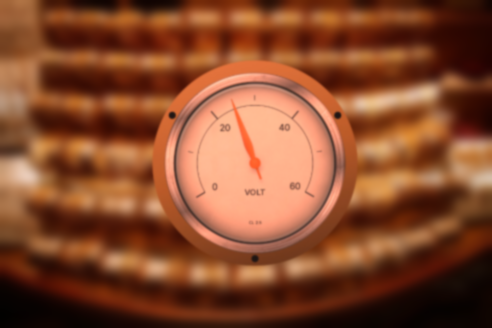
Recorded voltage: 25
